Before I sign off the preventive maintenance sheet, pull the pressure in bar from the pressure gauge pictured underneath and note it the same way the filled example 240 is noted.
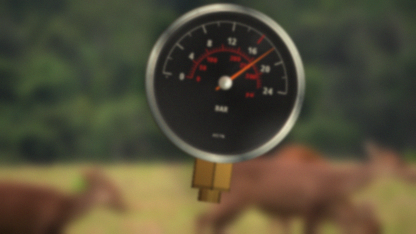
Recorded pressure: 18
